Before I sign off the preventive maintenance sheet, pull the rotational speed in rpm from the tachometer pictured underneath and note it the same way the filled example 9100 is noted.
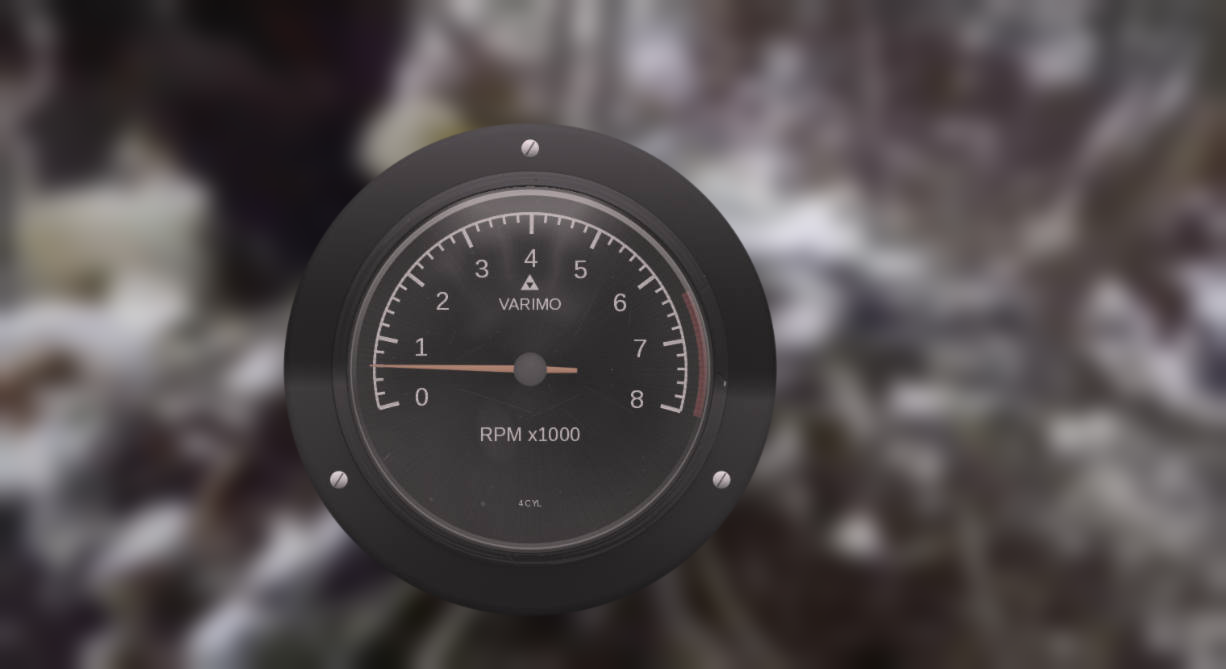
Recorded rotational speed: 600
